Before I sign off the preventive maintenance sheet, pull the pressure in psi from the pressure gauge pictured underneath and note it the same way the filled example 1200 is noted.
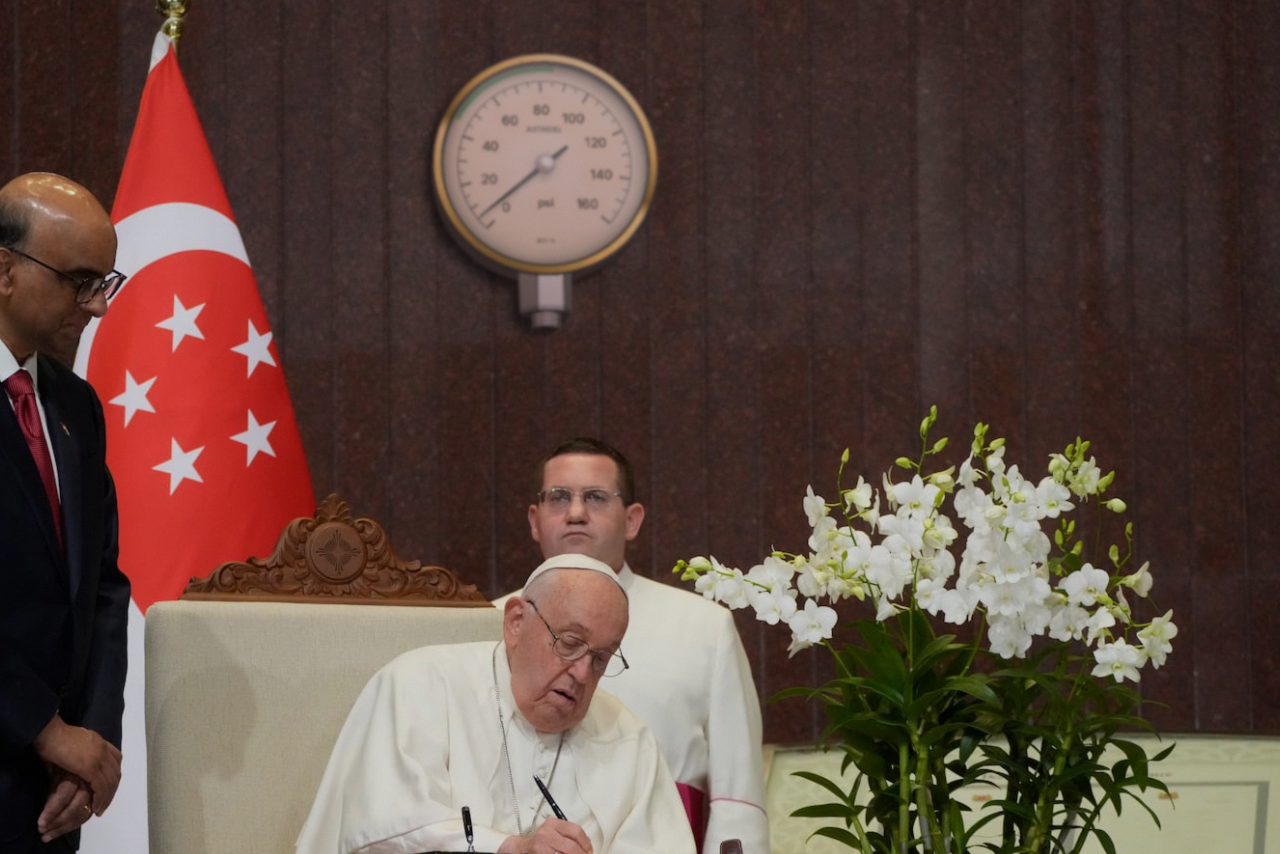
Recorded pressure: 5
